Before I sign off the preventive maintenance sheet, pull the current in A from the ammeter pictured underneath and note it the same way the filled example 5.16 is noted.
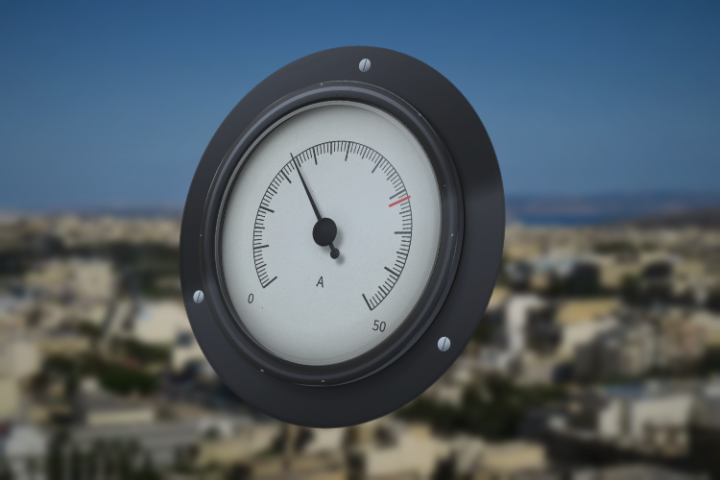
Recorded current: 17.5
